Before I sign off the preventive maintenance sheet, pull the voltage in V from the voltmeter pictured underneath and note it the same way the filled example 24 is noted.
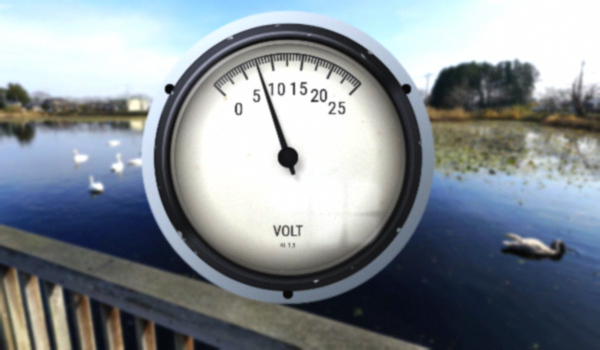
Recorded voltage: 7.5
